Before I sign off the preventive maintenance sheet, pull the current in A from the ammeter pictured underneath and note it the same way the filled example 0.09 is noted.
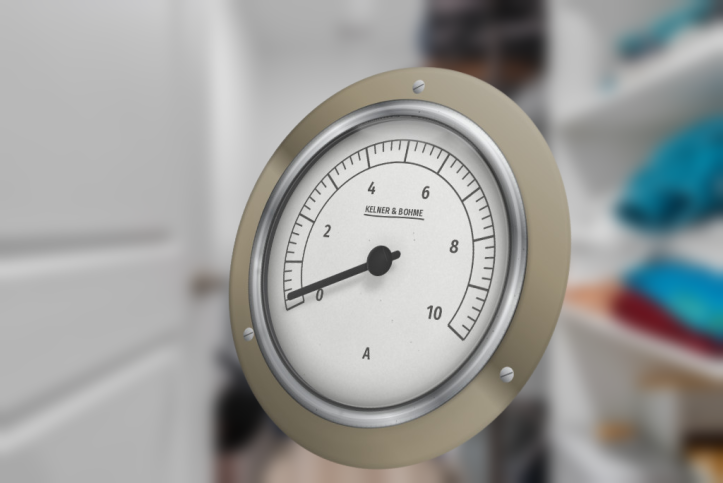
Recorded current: 0.2
